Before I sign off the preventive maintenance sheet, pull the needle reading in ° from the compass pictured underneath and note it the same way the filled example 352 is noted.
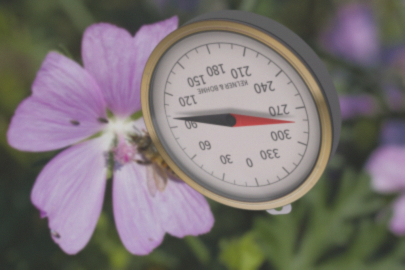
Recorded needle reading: 280
